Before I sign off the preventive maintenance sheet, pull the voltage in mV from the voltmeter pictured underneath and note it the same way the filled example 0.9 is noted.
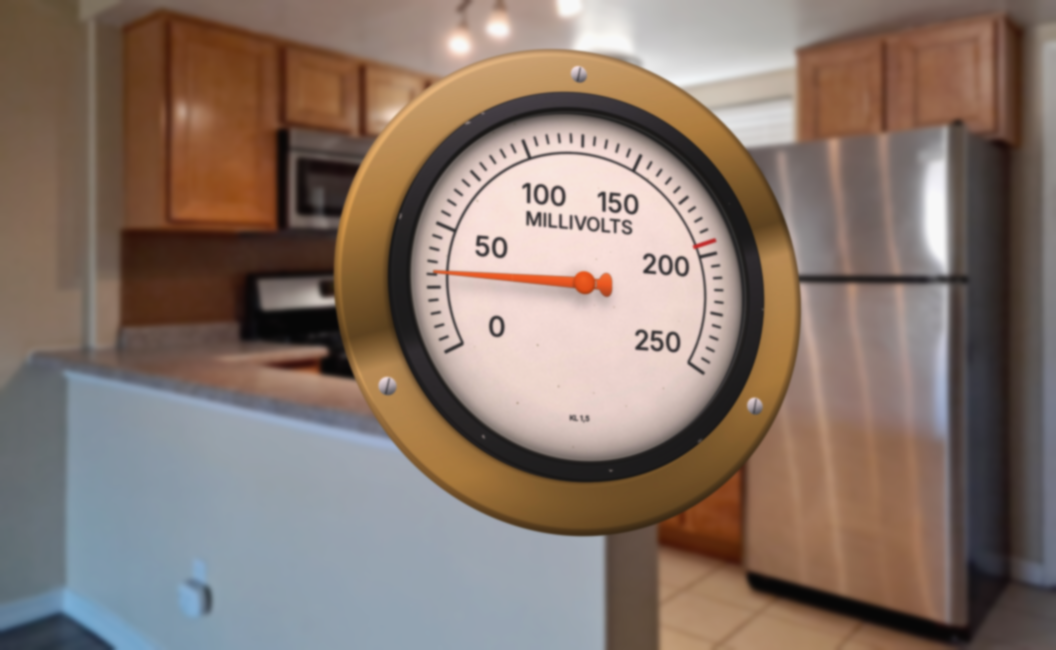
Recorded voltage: 30
